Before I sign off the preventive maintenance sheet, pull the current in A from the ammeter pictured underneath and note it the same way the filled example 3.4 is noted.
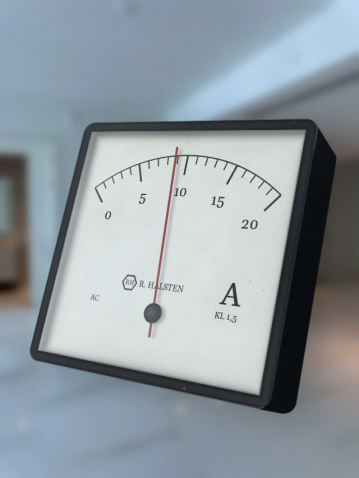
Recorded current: 9
